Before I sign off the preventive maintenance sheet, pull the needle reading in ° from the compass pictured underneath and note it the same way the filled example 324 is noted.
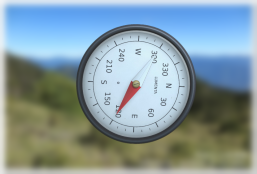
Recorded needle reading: 120
